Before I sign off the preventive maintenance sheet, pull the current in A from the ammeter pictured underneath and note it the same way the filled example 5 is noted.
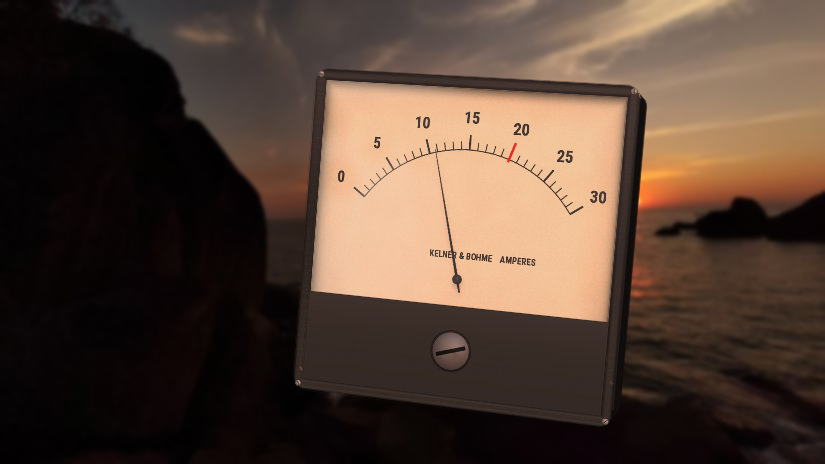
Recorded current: 11
